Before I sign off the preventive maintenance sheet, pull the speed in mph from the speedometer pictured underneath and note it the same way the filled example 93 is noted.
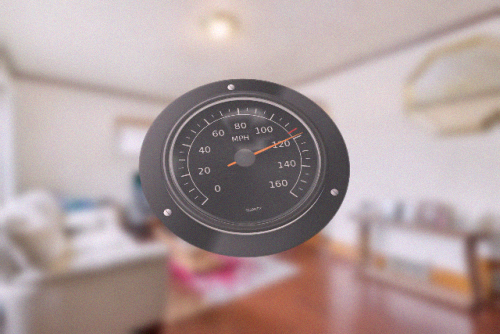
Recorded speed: 120
